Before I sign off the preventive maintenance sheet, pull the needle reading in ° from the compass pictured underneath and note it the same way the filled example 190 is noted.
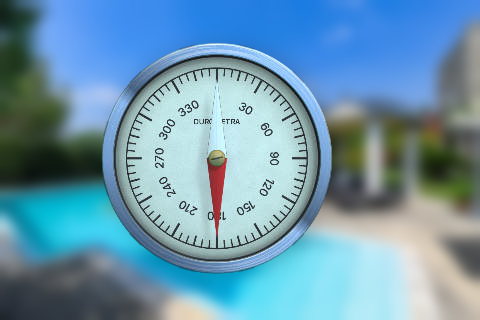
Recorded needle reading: 180
